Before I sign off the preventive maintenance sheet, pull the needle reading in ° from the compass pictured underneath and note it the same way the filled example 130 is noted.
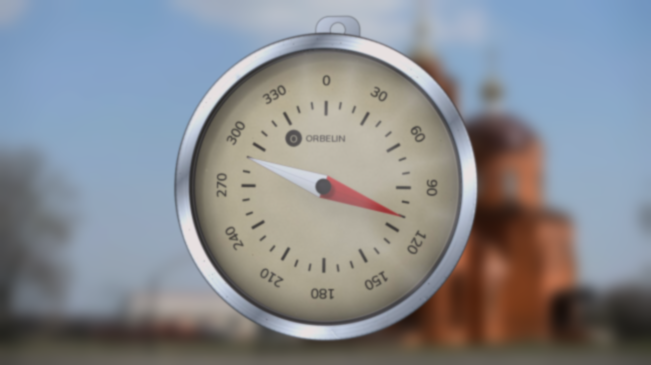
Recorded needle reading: 110
